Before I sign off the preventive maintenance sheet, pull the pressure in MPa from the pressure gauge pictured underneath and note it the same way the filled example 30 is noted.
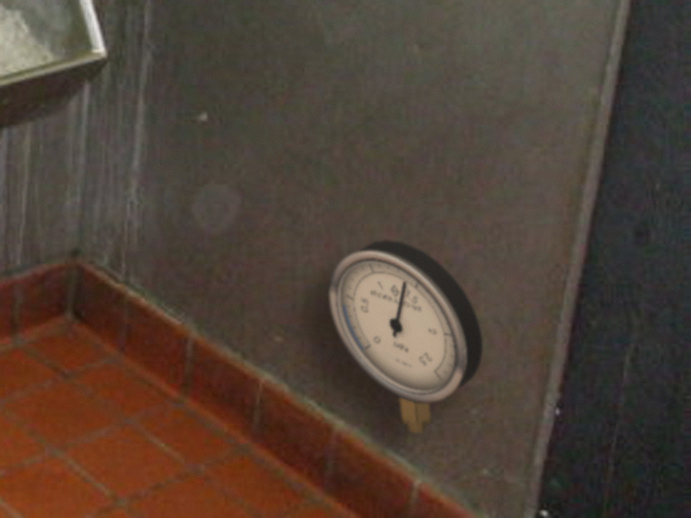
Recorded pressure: 1.4
